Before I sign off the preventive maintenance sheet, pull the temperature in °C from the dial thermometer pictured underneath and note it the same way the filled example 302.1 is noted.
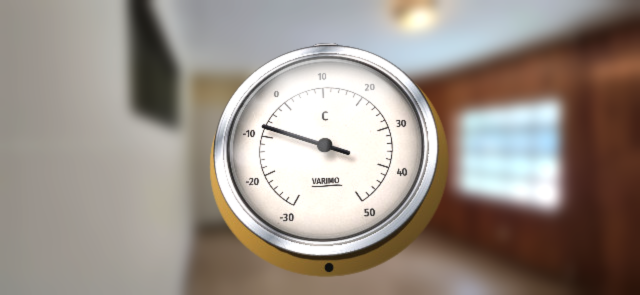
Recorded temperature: -8
